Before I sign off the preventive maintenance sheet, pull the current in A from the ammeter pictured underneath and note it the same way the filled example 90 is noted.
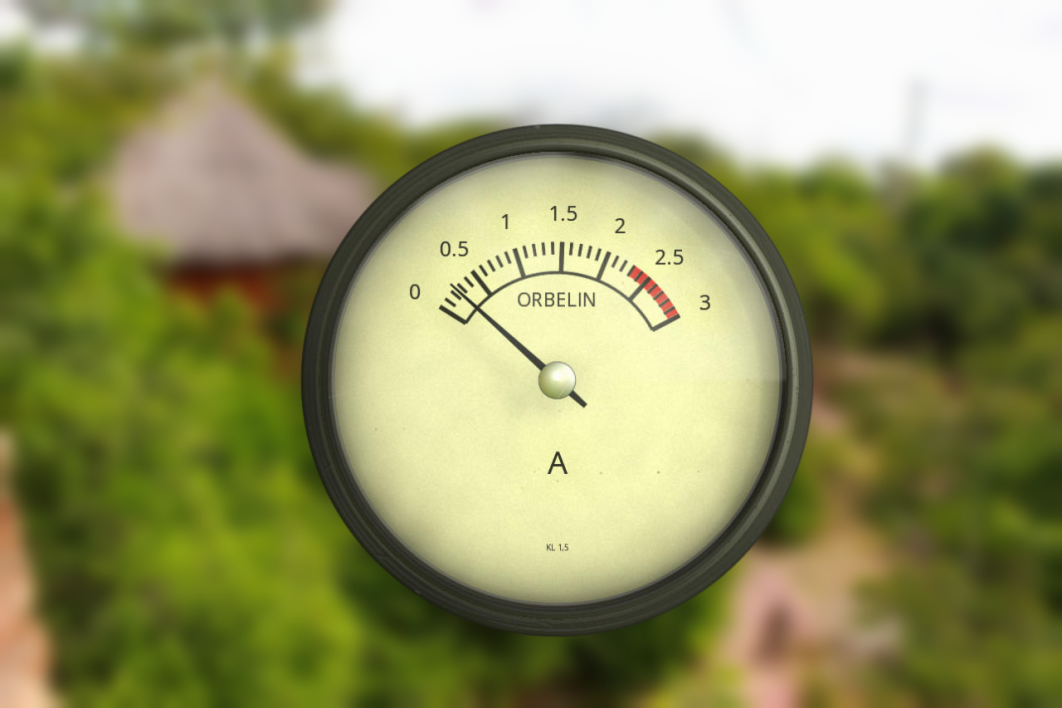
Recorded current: 0.25
